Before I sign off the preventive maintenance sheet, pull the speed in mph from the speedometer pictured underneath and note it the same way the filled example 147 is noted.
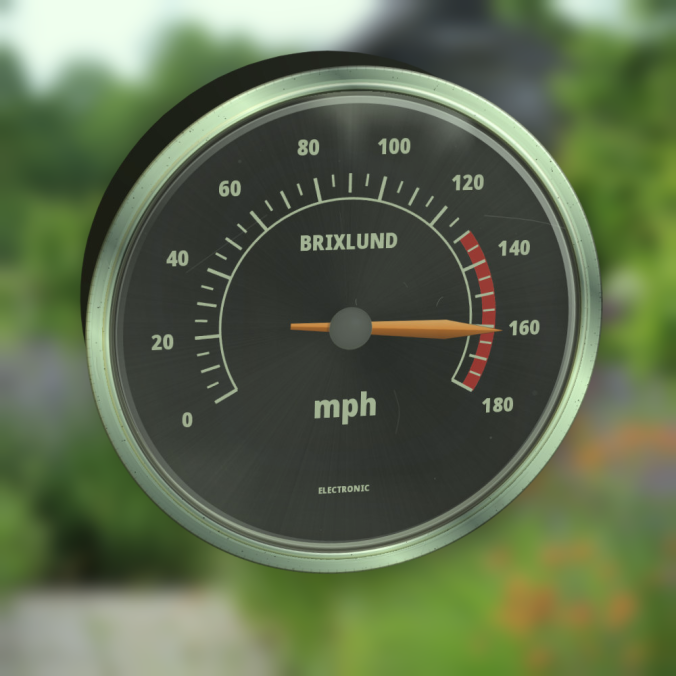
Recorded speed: 160
